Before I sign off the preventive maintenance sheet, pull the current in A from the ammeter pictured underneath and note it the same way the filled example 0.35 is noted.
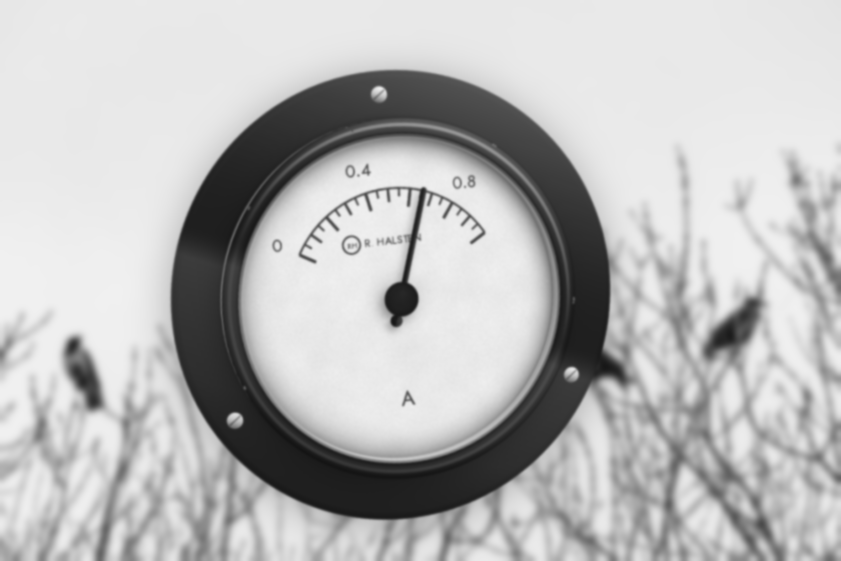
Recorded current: 0.65
